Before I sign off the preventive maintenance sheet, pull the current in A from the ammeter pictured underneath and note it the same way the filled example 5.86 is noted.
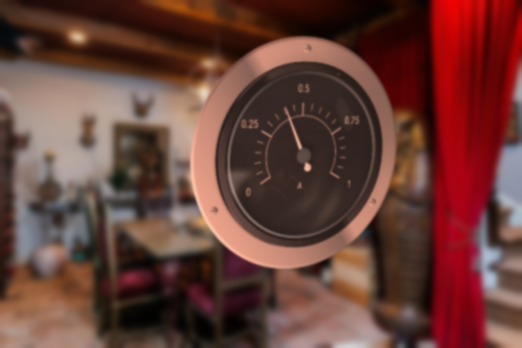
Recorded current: 0.4
